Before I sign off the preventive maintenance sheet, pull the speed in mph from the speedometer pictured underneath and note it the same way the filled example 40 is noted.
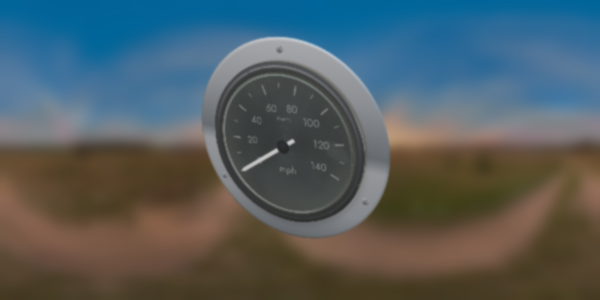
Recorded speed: 0
